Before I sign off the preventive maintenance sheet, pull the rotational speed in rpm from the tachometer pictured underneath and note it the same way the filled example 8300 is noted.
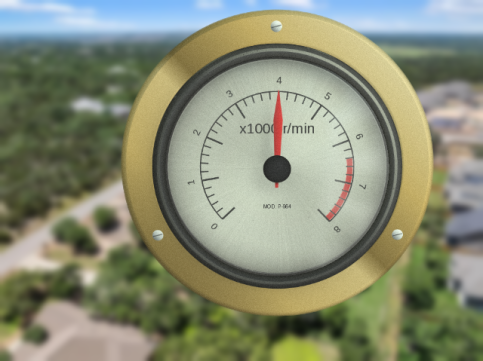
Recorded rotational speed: 4000
